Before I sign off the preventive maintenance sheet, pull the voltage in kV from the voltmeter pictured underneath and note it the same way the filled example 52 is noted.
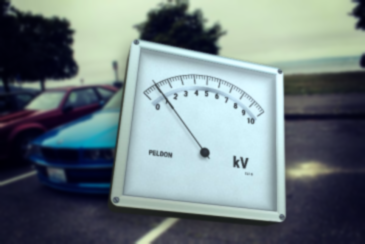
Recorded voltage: 1
